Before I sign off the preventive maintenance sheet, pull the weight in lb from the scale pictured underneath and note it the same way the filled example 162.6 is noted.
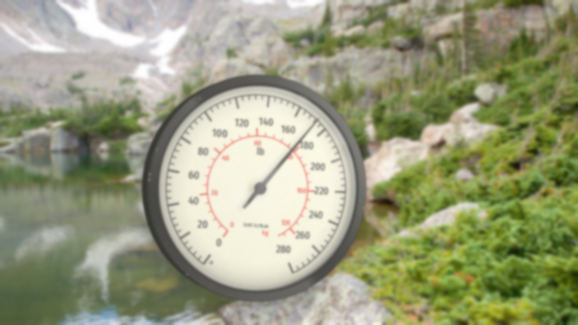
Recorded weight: 172
